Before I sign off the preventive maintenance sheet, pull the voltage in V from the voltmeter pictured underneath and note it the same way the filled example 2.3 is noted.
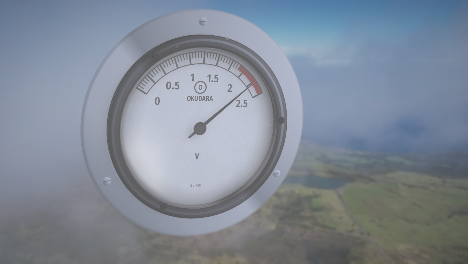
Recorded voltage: 2.25
